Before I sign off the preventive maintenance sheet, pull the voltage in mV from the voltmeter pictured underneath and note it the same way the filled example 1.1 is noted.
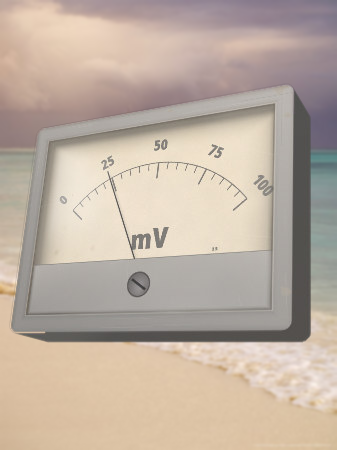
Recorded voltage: 25
